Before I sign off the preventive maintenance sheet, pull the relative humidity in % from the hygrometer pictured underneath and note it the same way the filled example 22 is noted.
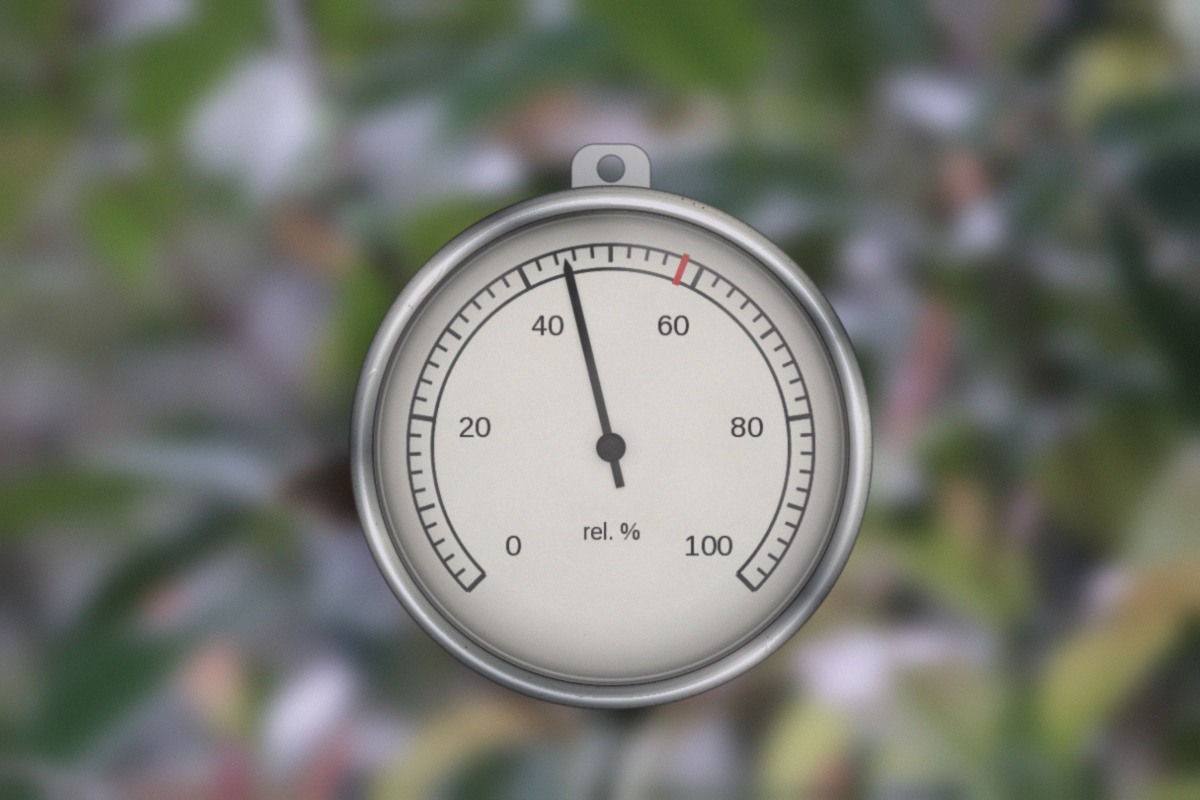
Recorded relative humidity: 45
